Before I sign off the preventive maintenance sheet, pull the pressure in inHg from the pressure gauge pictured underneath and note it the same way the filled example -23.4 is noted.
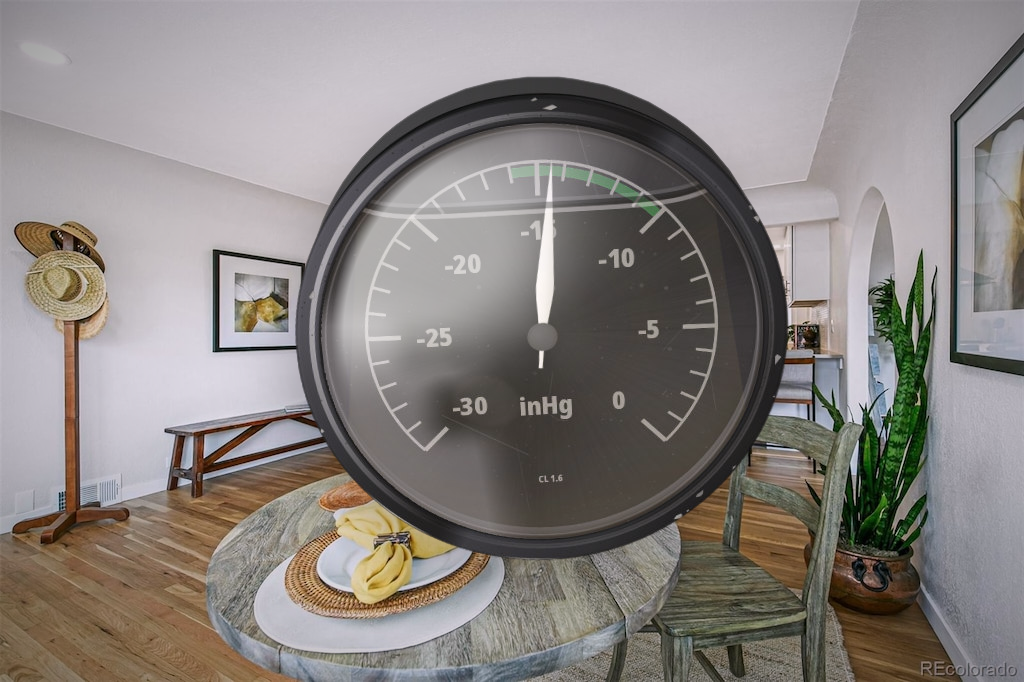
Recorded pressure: -14.5
